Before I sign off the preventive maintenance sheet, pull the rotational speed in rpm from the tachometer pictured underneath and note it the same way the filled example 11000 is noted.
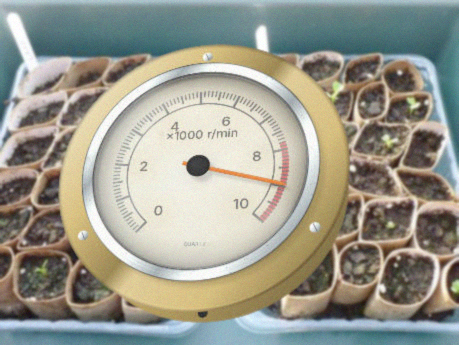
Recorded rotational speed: 9000
